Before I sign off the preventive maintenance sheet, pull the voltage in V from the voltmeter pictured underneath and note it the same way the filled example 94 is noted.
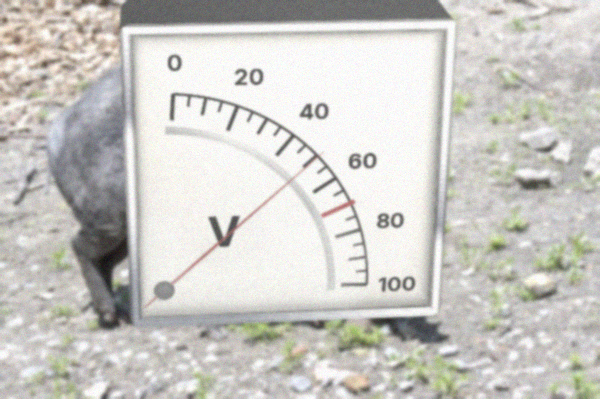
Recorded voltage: 50
